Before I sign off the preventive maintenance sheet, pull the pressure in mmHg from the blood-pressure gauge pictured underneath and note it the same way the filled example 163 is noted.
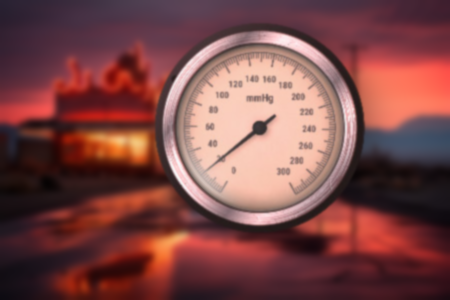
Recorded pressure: 20
